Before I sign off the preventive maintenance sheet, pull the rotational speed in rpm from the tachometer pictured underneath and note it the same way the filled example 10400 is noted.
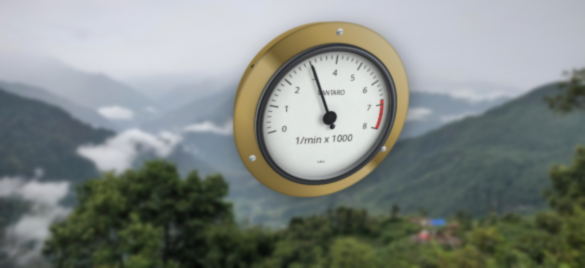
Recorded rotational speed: 3000
